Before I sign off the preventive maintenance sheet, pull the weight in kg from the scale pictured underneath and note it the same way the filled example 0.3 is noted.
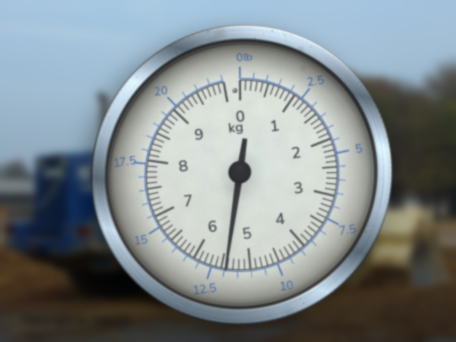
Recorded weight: 5.4
